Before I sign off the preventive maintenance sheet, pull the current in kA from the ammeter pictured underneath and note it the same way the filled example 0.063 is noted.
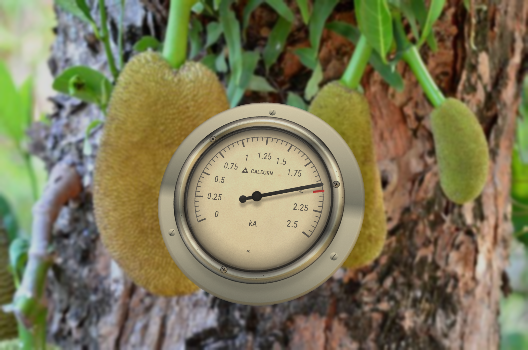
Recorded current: 2
